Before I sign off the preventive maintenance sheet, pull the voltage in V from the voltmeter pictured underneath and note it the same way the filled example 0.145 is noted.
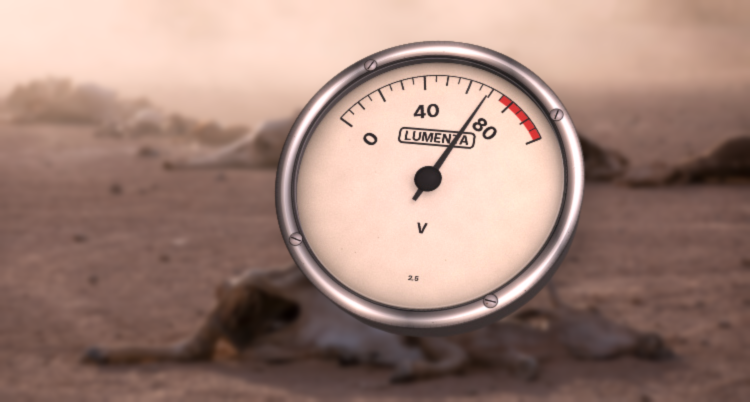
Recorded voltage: 70
